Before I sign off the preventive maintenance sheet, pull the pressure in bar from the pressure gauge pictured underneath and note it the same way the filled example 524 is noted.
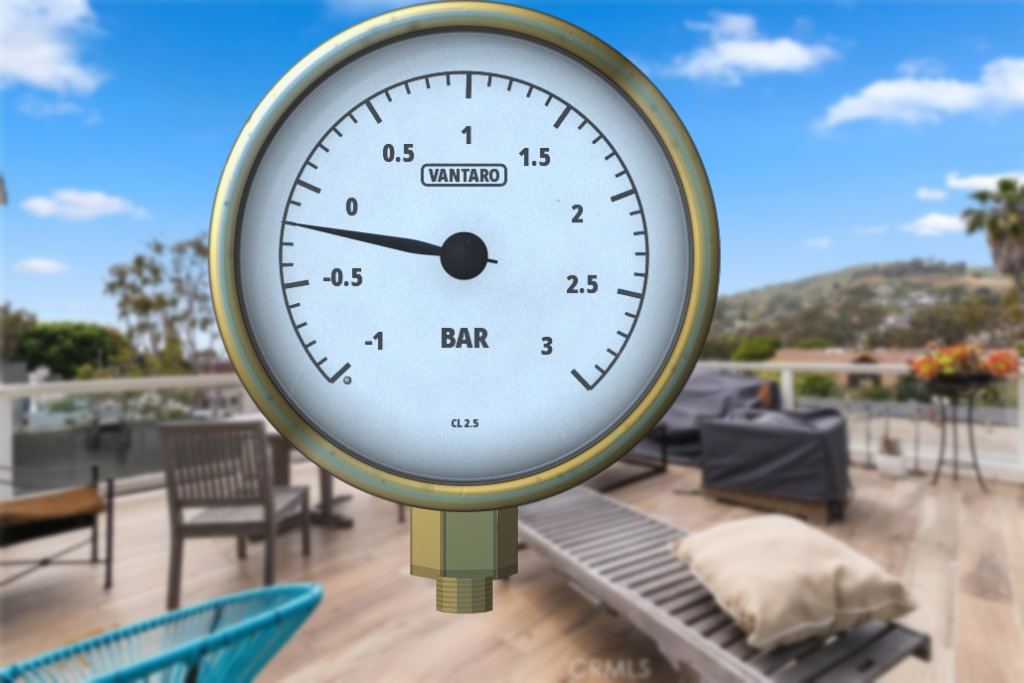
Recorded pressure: -0.2
